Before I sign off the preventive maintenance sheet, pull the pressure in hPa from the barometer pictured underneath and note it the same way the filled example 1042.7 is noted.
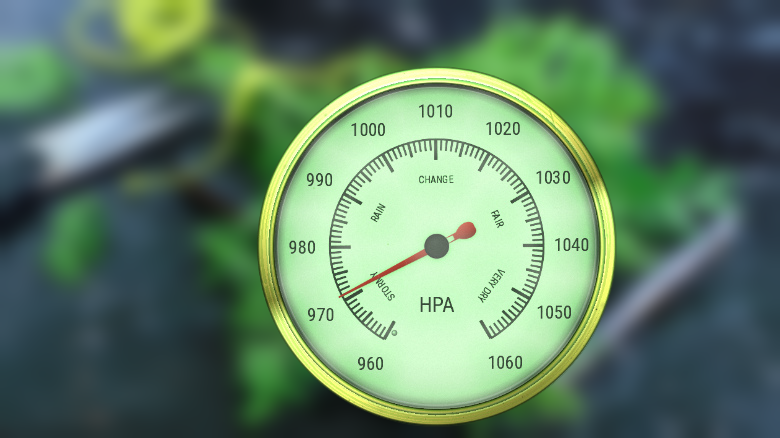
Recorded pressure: 971
